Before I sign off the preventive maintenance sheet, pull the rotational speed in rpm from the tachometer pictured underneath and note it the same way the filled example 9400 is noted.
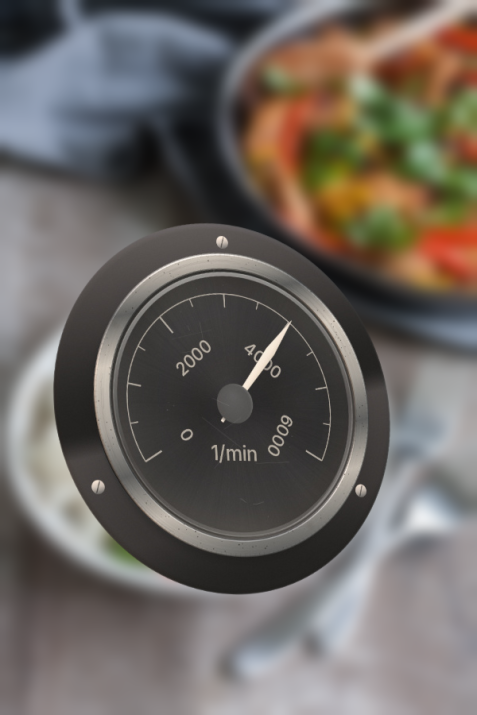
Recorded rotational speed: 4000
